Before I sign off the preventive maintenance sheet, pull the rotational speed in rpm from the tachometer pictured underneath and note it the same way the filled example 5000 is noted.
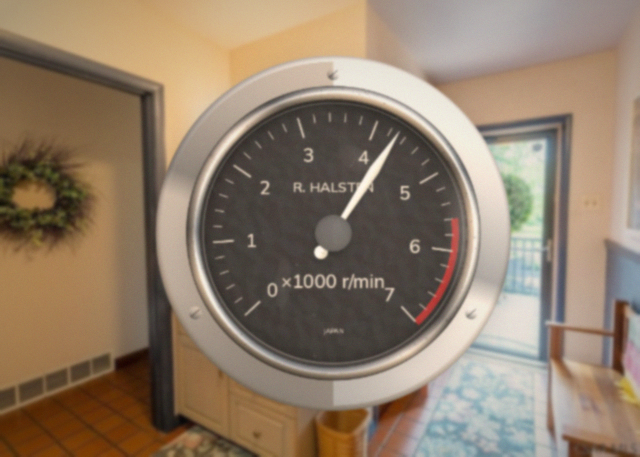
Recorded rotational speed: 4300
